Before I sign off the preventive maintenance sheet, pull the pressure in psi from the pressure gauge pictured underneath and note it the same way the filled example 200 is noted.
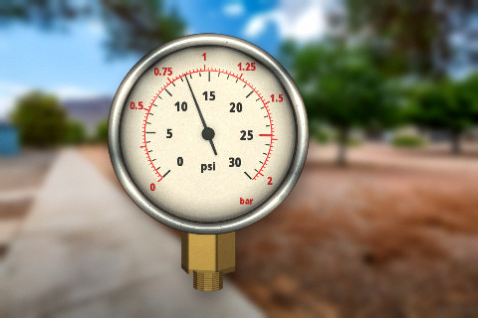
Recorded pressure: 12.5
